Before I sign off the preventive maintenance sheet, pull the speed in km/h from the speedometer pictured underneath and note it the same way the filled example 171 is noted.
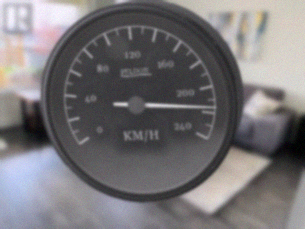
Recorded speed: 215
